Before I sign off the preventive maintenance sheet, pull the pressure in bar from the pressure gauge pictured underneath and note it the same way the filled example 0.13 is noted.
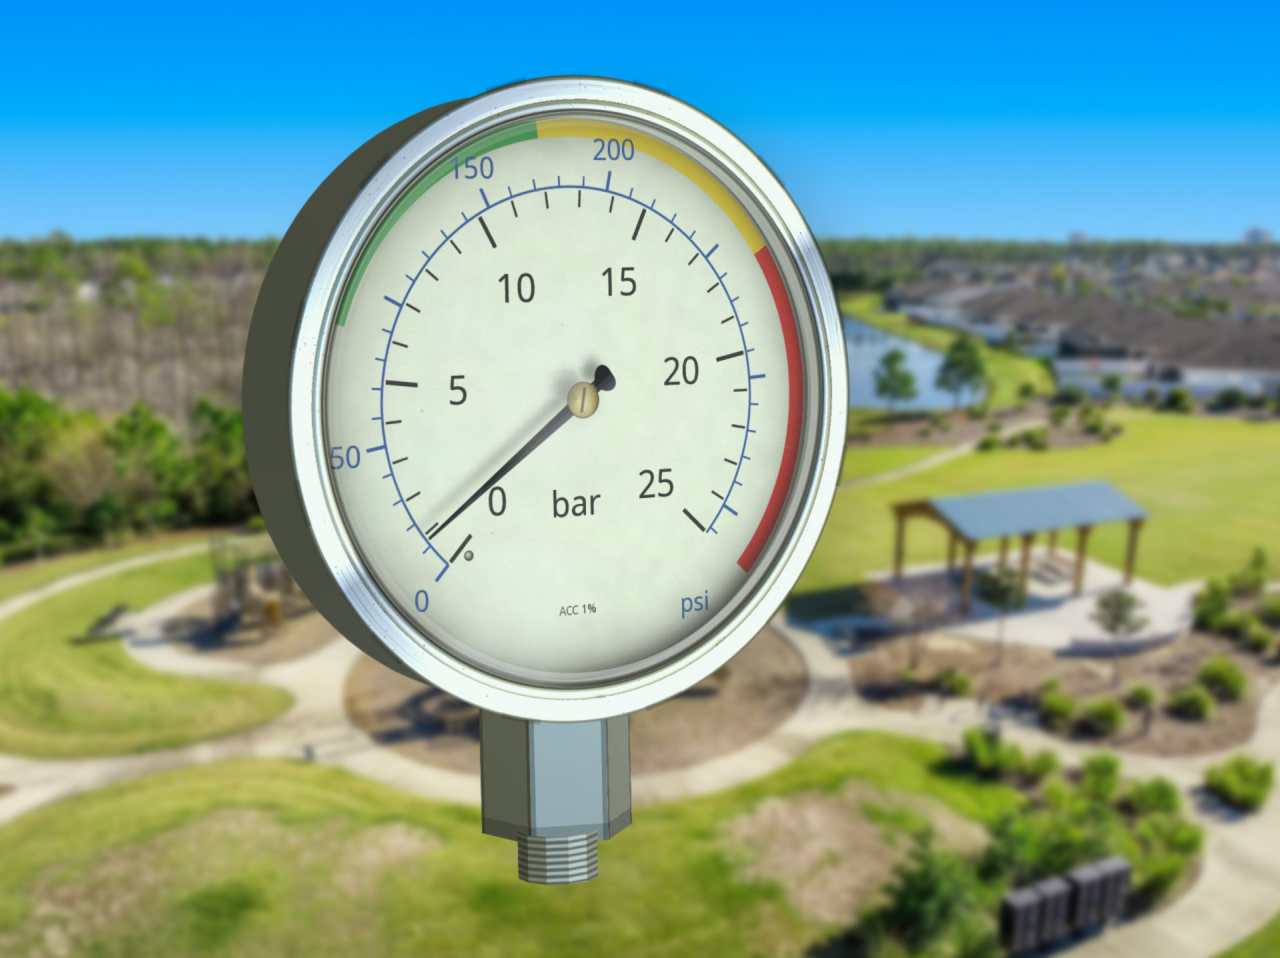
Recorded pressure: 1
